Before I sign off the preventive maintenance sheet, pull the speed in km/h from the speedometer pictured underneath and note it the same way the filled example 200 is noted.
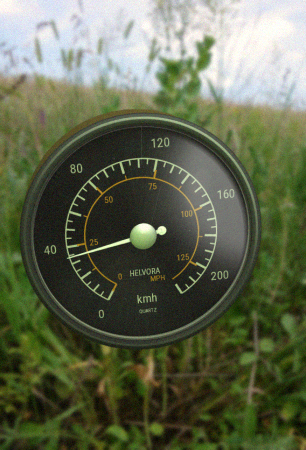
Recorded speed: 35
